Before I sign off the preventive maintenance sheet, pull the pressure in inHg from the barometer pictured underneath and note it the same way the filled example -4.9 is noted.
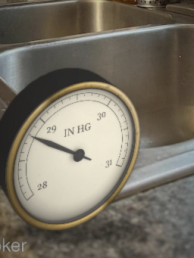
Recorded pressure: 28.8
